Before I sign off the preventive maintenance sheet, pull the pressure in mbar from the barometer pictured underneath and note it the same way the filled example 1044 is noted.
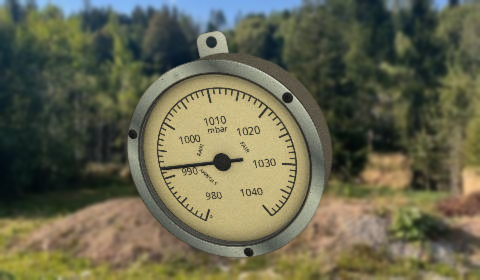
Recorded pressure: 992
